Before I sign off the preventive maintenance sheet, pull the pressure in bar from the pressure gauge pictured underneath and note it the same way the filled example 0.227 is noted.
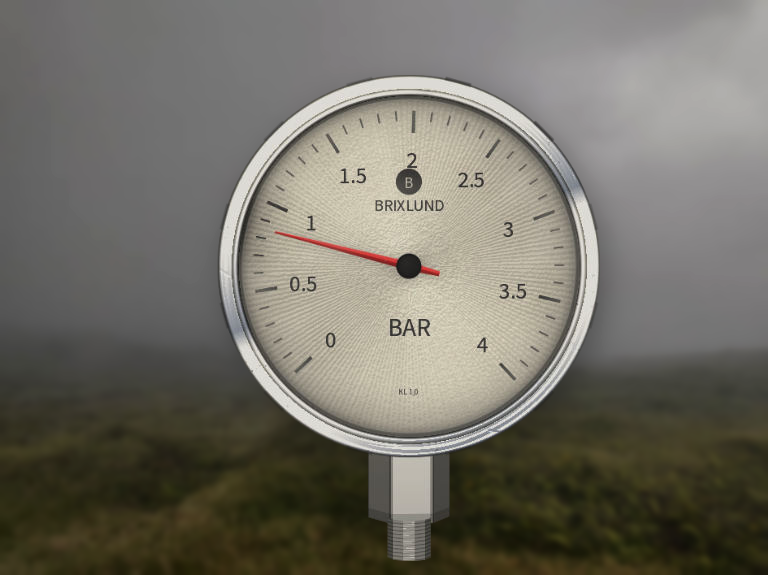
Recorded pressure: 0.85
